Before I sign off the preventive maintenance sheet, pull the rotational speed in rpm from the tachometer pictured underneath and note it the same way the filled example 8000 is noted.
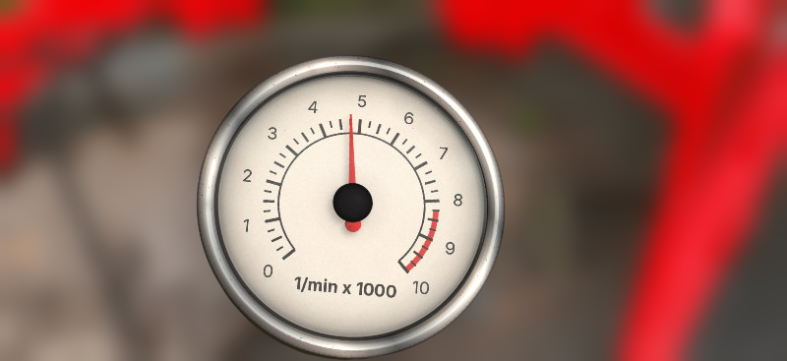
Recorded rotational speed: 4750
